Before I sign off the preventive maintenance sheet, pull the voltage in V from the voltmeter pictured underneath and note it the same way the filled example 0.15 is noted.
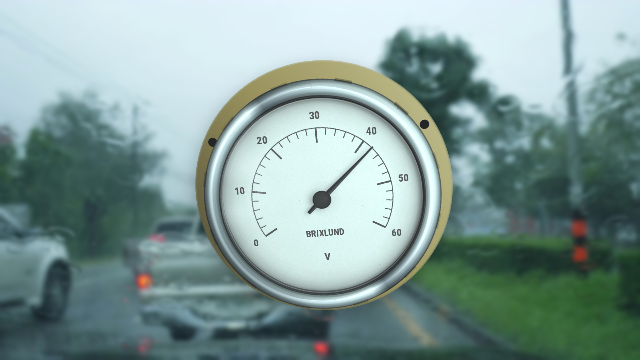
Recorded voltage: 42
